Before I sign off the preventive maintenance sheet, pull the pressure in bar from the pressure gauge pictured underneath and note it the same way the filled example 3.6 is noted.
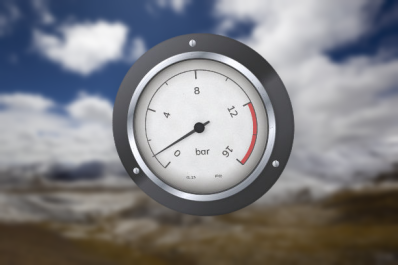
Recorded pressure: 1
